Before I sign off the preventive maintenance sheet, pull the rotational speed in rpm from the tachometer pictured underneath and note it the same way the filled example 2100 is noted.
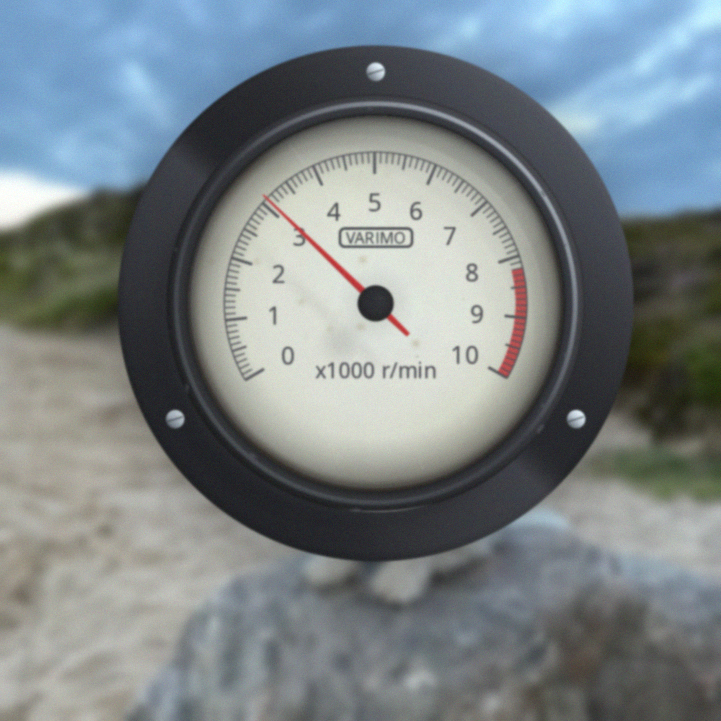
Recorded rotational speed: 3100
